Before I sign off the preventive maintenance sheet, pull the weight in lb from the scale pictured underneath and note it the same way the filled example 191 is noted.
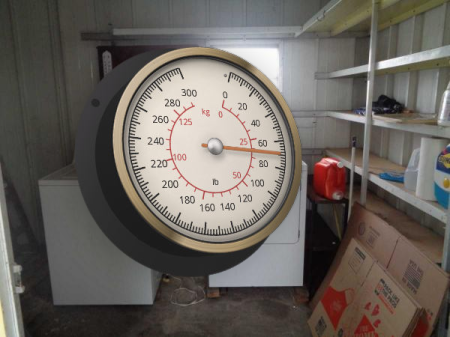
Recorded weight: 70
